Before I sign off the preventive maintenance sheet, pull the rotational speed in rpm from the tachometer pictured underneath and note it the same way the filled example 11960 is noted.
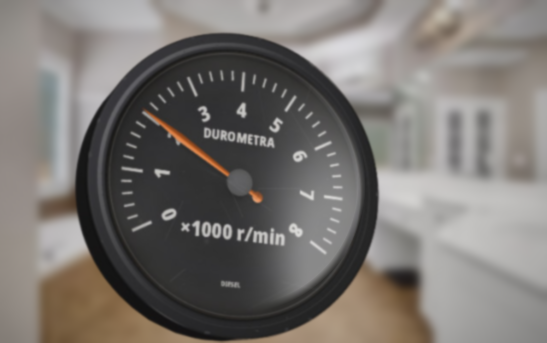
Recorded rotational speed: 2000
